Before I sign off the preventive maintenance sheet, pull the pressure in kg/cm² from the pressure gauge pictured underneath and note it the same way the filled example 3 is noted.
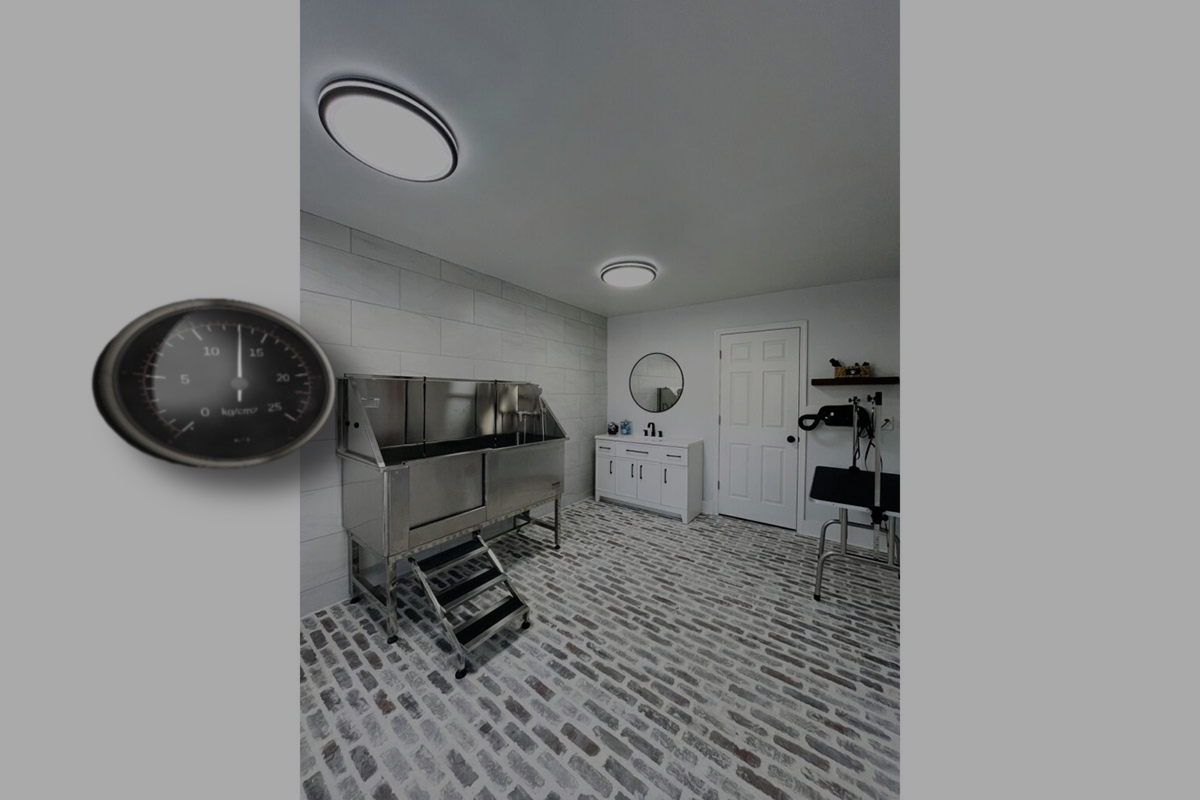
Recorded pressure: 13
